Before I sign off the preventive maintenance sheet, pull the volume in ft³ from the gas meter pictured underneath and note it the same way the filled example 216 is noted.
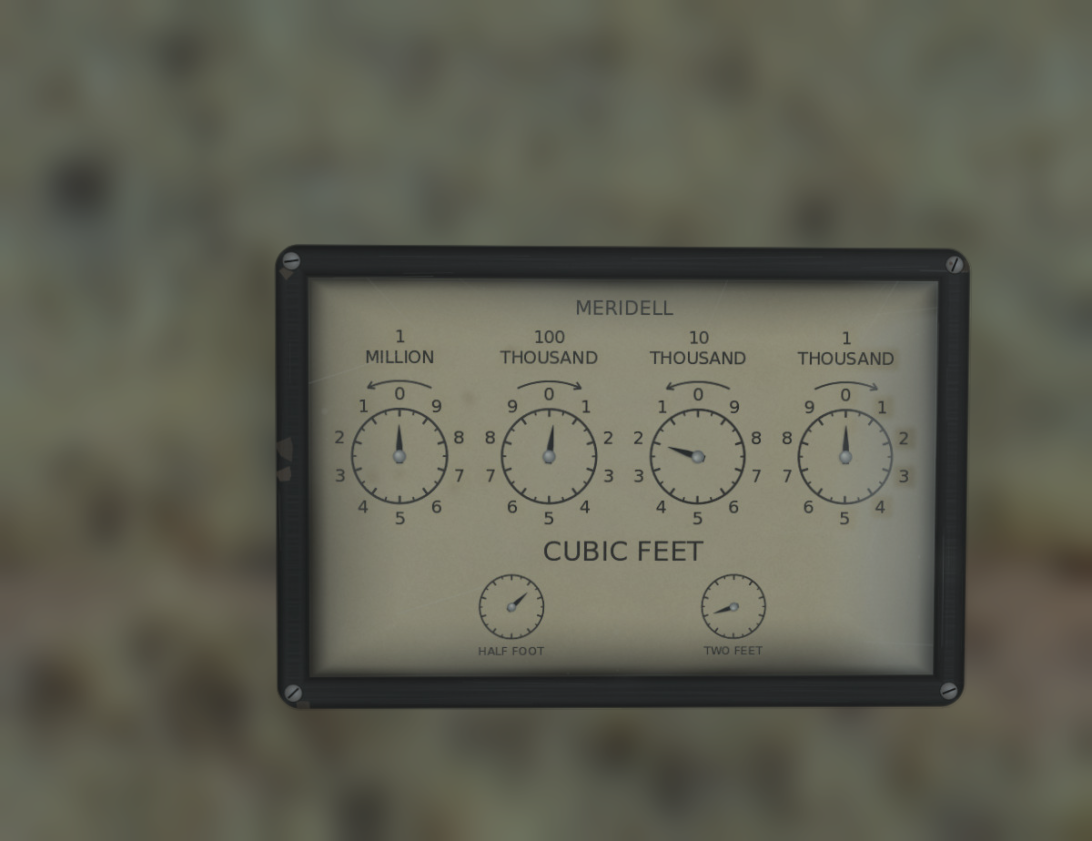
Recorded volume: 2000
